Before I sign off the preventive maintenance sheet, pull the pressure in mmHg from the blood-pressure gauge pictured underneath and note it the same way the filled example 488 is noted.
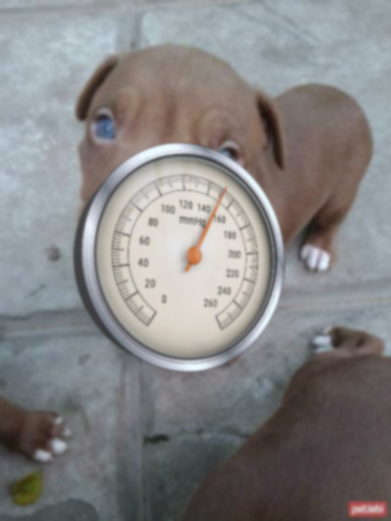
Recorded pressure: 150
